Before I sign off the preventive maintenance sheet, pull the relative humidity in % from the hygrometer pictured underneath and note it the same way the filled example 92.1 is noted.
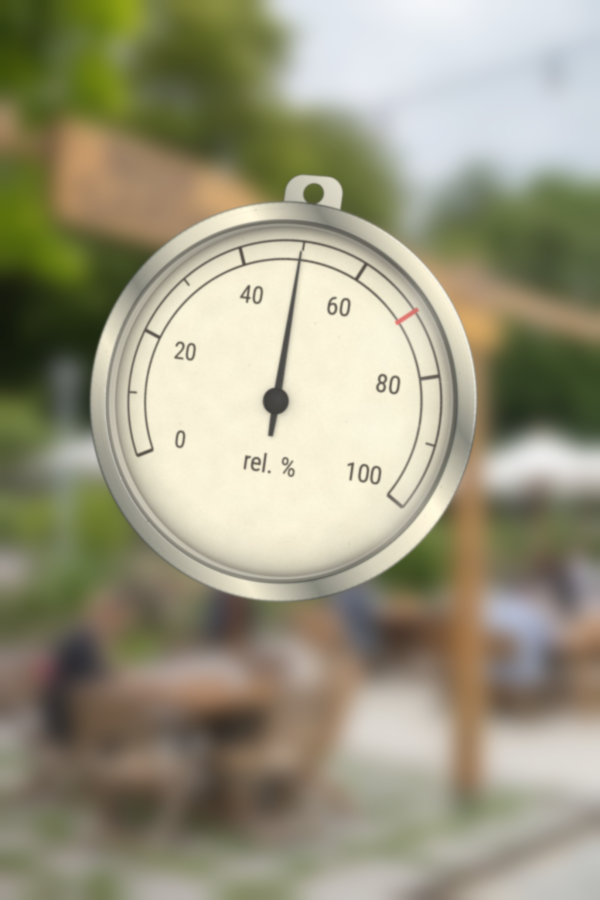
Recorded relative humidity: 50
